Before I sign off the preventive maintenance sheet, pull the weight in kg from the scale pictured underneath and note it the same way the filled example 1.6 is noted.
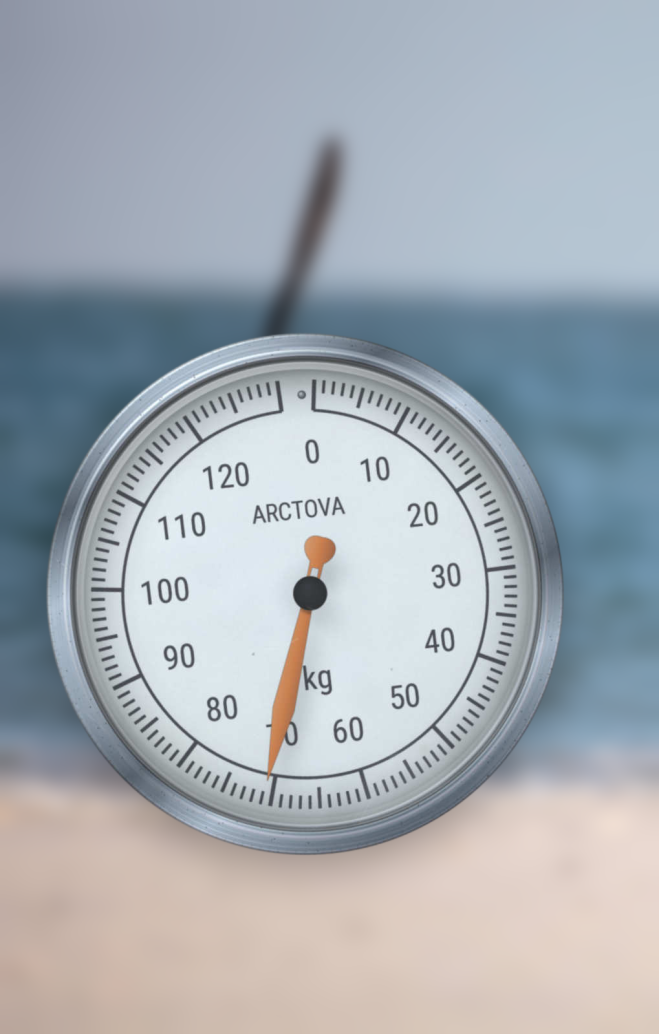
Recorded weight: 71
